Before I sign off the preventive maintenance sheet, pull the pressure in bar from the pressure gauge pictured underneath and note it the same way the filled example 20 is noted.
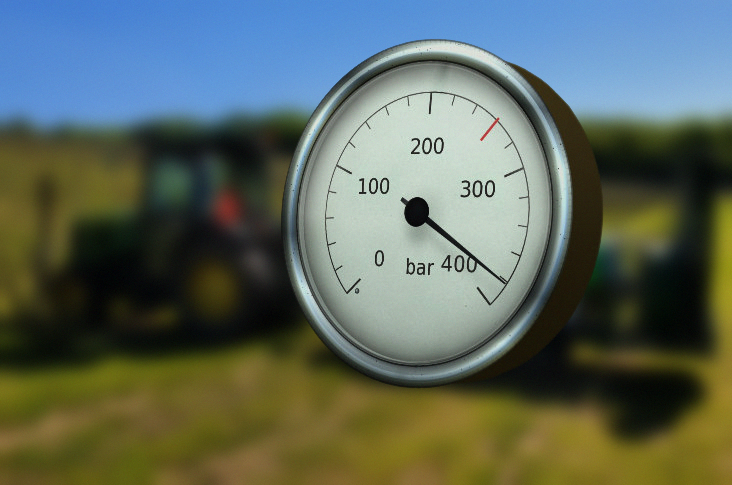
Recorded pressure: 380
